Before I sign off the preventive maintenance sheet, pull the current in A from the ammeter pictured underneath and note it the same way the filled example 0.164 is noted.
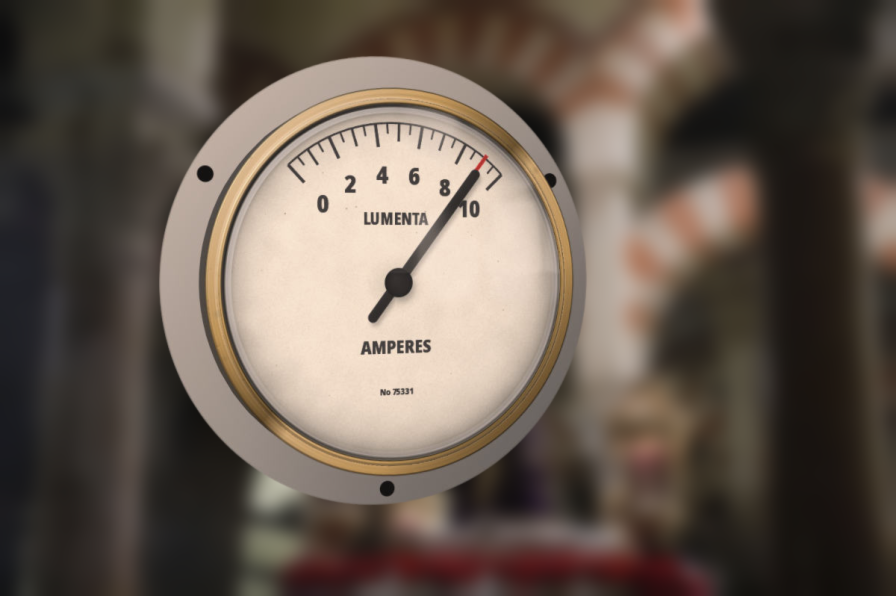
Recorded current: 9
